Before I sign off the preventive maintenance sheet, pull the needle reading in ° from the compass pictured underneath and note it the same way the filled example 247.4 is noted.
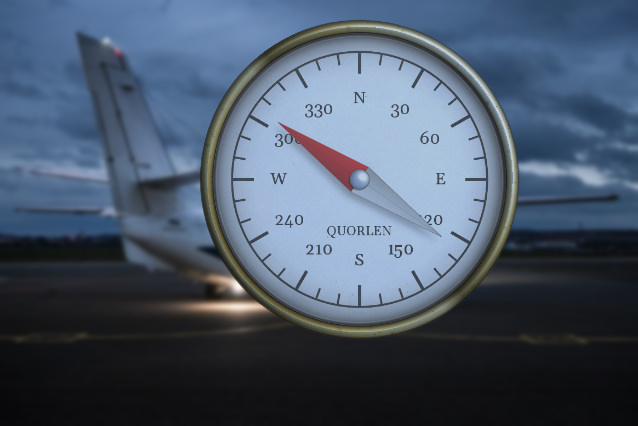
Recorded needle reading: 305
